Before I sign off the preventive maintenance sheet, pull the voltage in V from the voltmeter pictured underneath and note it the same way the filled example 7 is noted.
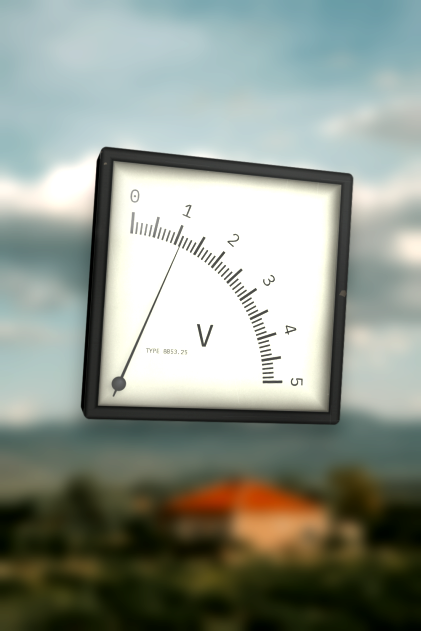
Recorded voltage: 1.1
